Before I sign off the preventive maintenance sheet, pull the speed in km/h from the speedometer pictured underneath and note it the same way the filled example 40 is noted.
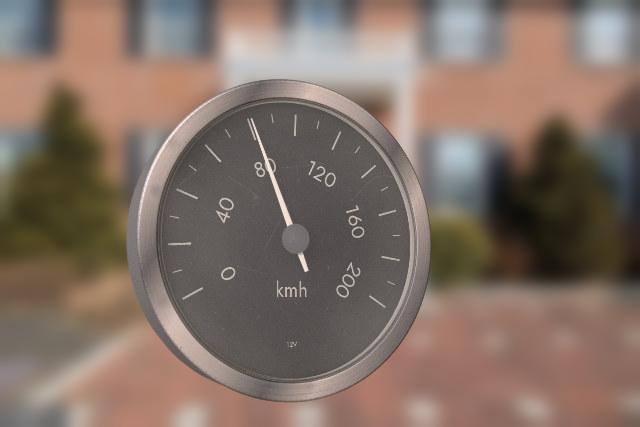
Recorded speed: 80
